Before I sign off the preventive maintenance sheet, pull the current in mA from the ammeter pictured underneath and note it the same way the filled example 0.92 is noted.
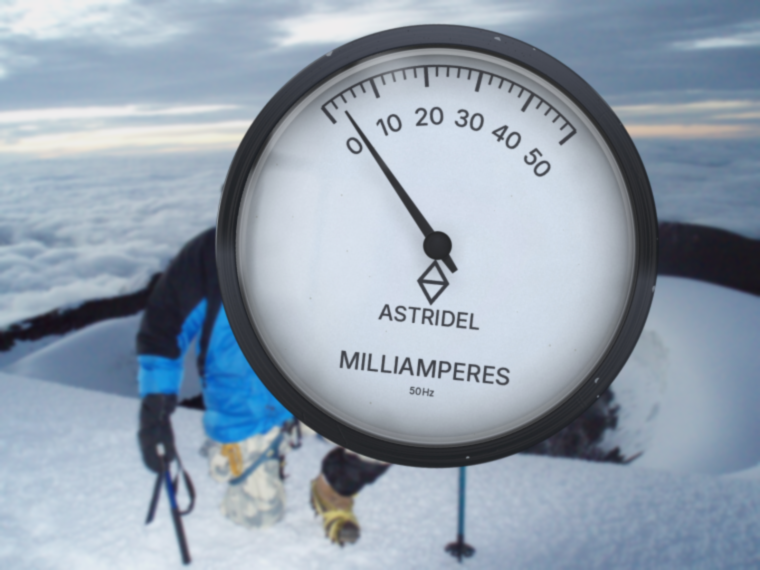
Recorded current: 3
